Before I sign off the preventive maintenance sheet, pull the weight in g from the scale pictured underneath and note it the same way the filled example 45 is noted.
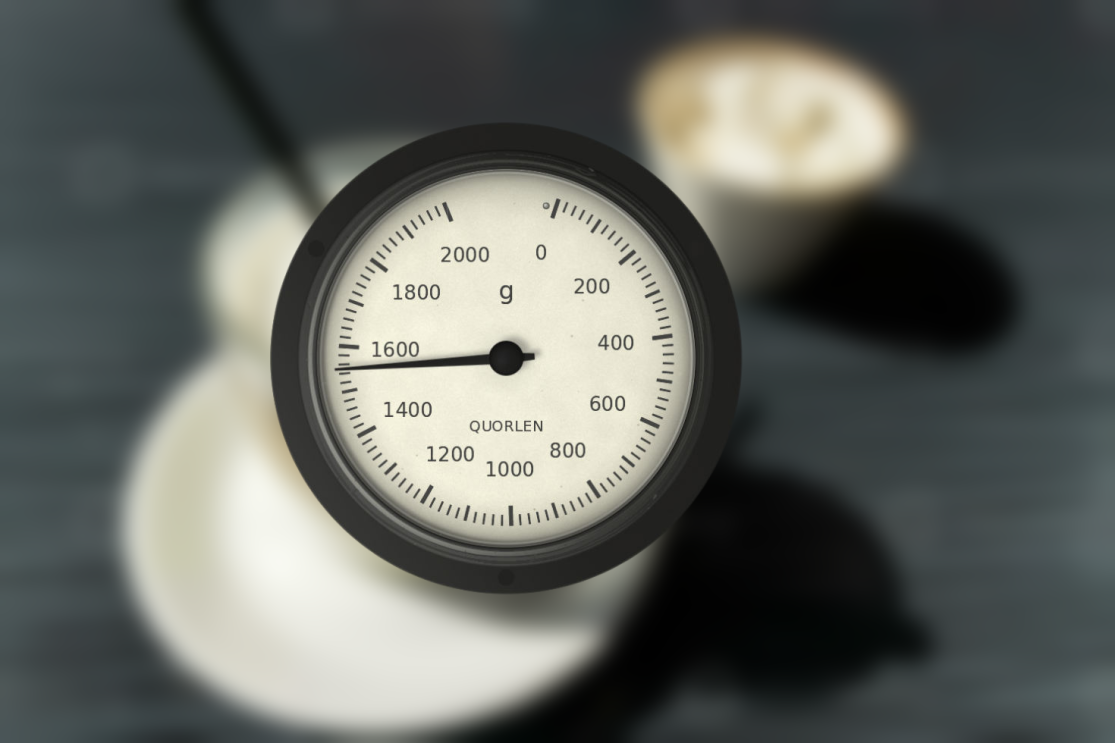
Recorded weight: 1550
